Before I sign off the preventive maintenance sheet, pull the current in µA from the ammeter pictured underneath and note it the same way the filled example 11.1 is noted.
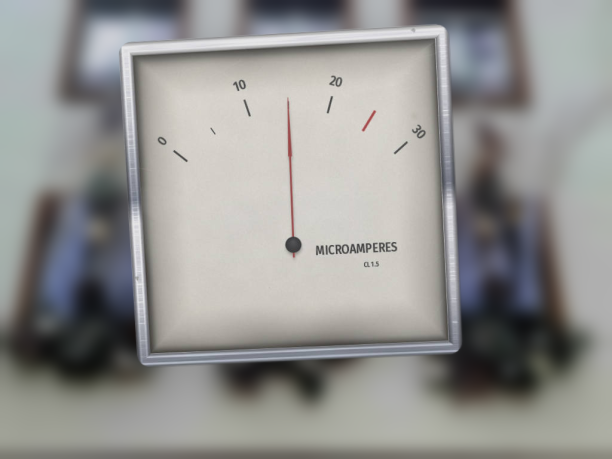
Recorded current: 15
